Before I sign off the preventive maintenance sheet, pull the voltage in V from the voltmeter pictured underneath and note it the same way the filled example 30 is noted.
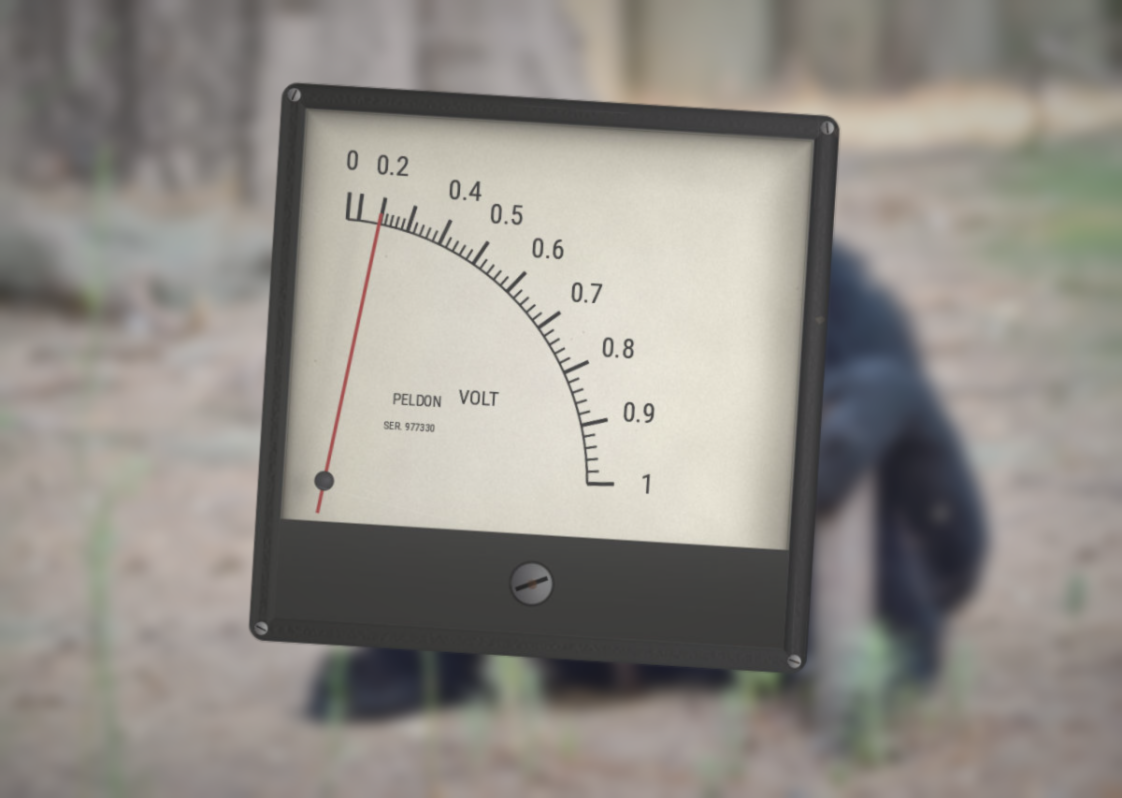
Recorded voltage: 0.2
